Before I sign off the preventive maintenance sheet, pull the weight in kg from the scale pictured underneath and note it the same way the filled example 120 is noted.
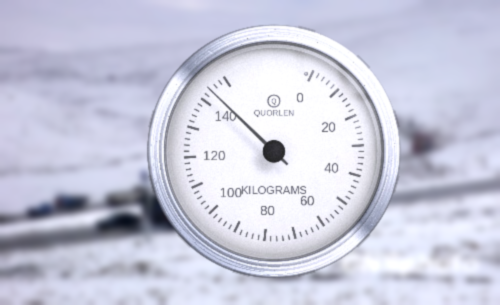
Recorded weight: 144
